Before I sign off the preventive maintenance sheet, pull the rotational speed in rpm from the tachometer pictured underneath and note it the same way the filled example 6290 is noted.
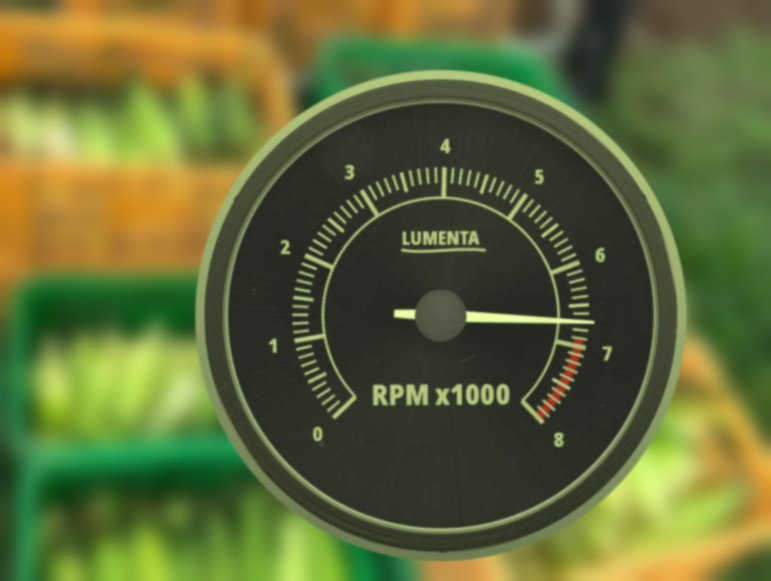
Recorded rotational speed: 6700
